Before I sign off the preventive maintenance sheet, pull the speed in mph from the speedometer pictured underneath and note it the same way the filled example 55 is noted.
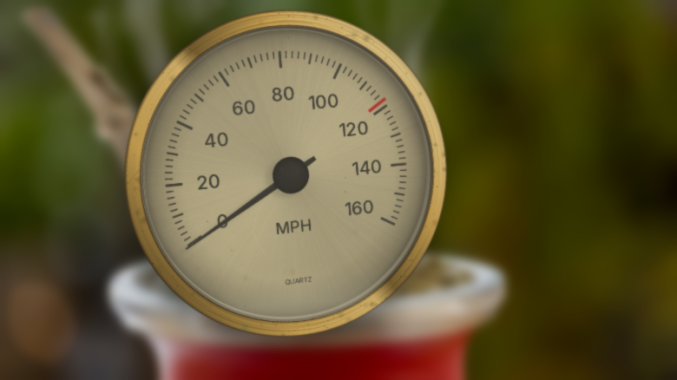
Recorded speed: 0
